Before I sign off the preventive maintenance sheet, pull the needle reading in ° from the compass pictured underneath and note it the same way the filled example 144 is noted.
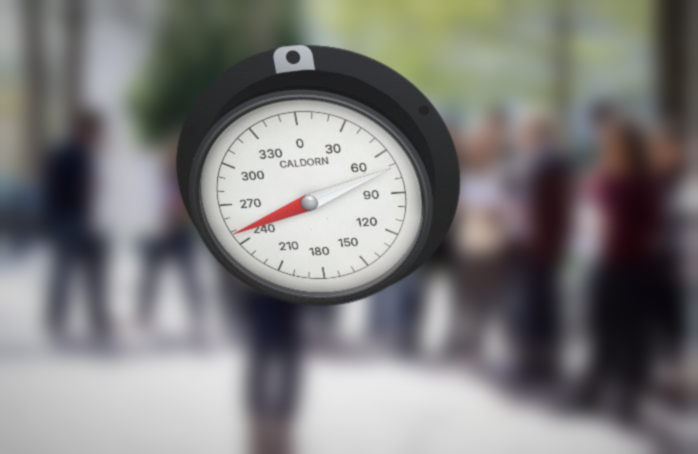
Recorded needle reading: 250
